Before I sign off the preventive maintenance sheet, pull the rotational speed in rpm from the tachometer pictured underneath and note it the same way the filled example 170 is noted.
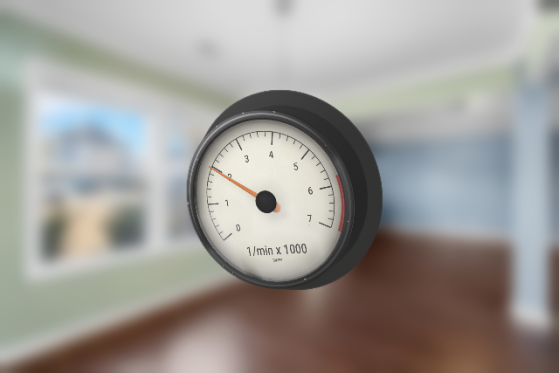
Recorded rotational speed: 2000
